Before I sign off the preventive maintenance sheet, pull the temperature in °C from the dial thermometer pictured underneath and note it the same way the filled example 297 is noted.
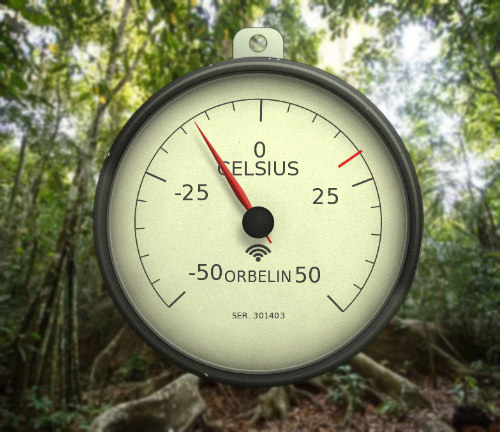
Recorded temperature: -12.5
